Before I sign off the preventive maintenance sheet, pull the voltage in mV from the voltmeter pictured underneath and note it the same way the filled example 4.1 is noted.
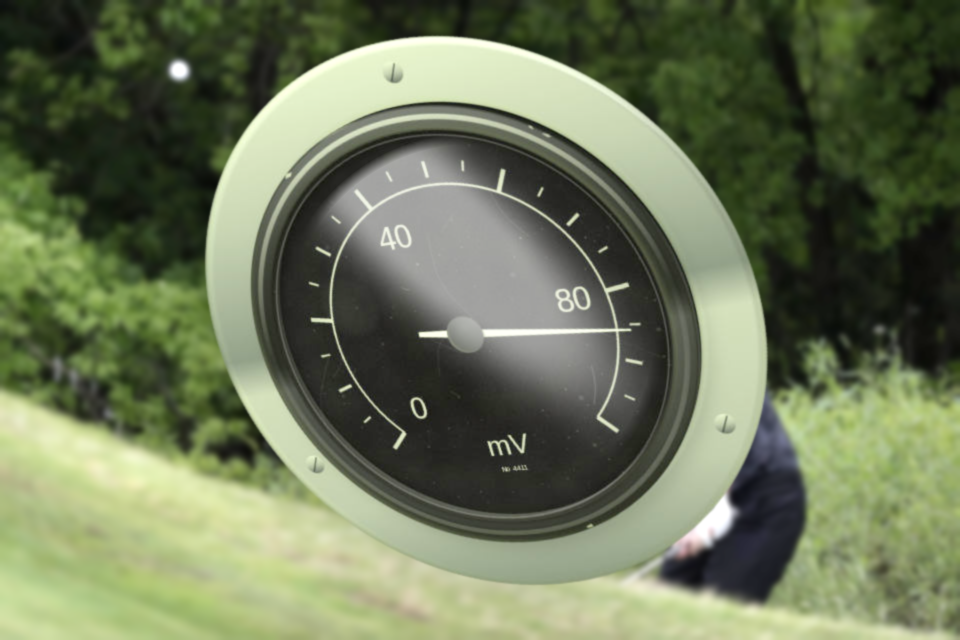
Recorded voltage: 85
